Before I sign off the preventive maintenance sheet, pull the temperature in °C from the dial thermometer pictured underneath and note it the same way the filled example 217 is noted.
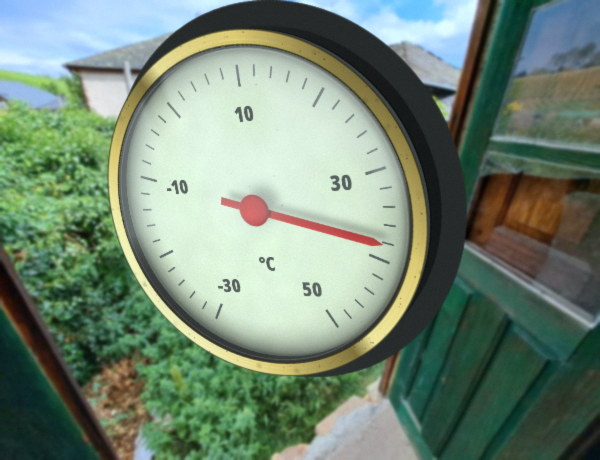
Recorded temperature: 38
